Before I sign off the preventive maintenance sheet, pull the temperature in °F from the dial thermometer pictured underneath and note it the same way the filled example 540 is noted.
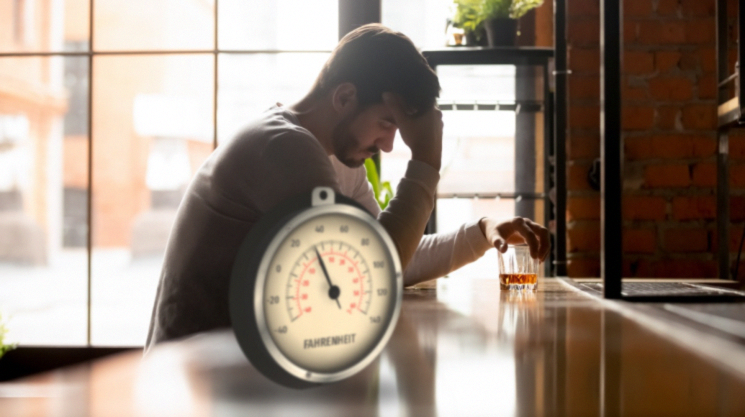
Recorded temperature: 30
